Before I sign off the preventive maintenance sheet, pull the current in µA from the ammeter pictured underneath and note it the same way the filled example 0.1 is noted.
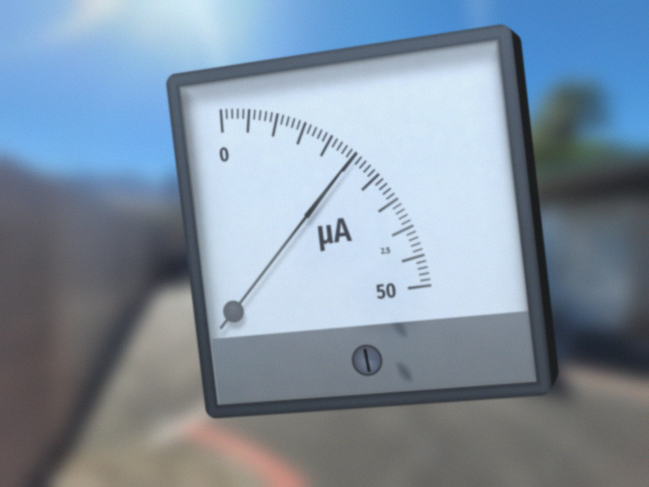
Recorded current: 25
